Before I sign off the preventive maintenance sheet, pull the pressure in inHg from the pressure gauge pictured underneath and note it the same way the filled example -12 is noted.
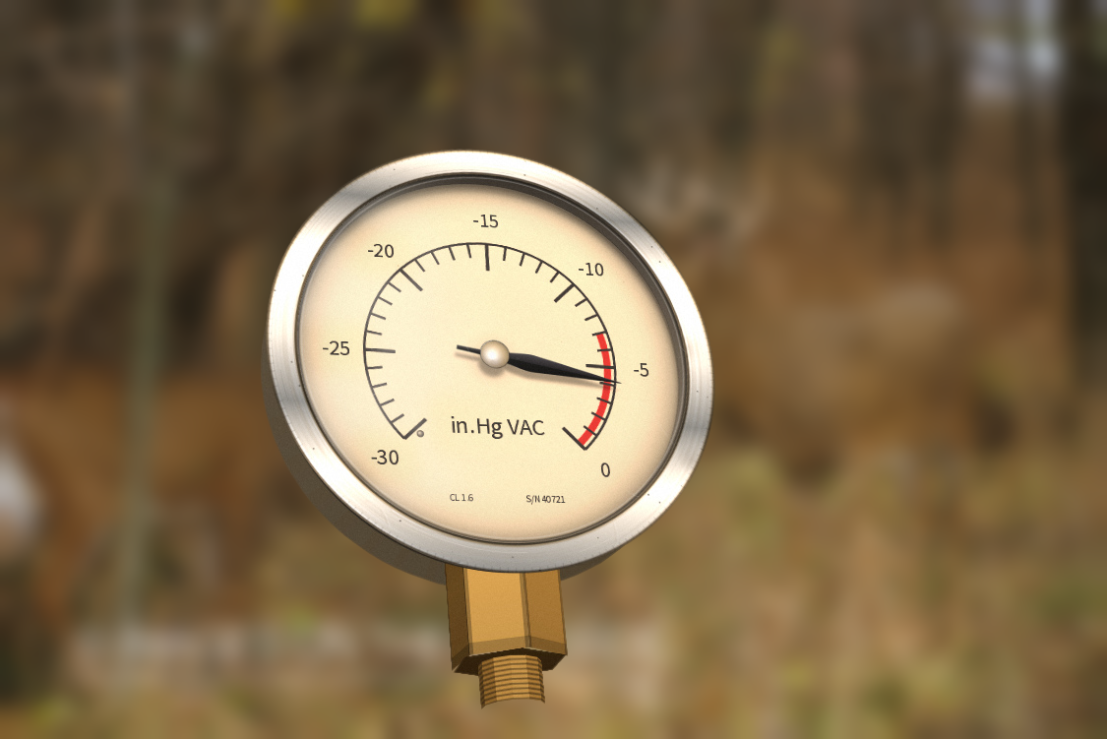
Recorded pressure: -4
